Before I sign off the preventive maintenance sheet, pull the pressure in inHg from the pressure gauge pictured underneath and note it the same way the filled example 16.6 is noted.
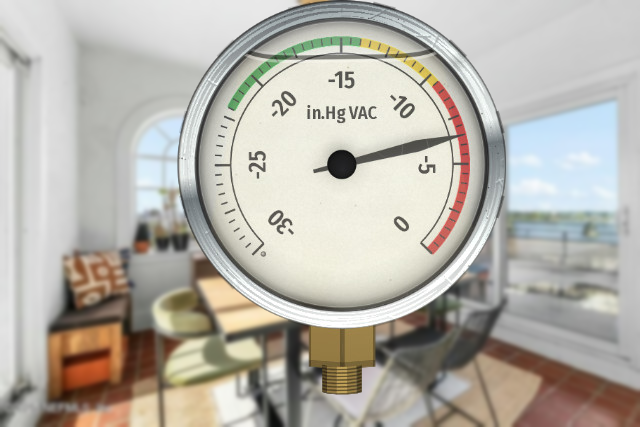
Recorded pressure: -6.5
